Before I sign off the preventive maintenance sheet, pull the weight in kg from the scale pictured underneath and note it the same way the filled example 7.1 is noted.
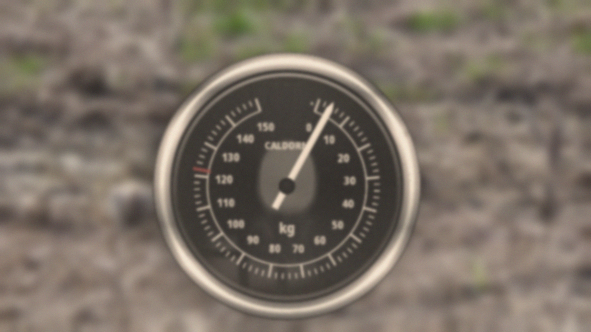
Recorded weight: 4
